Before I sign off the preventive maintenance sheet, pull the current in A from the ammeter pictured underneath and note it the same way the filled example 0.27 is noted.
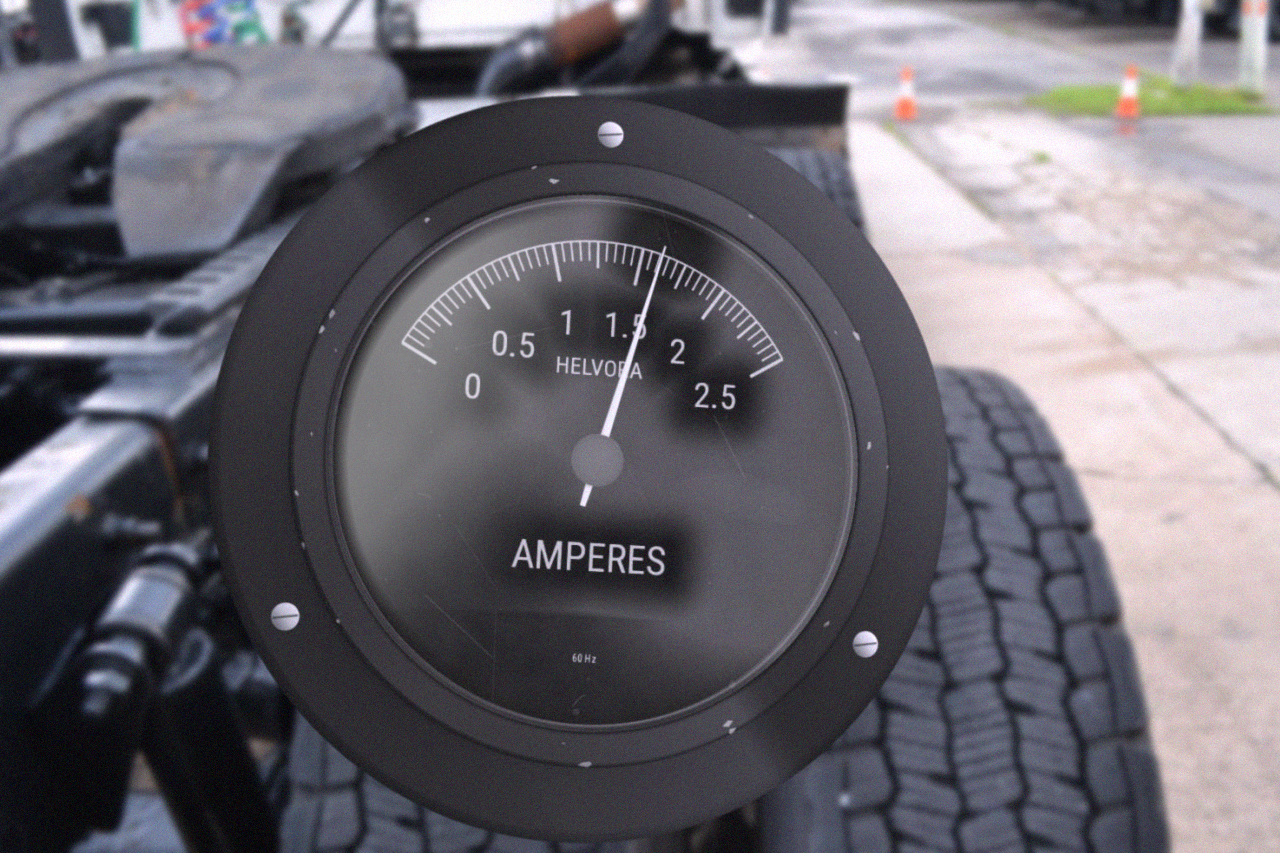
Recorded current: 1.6
